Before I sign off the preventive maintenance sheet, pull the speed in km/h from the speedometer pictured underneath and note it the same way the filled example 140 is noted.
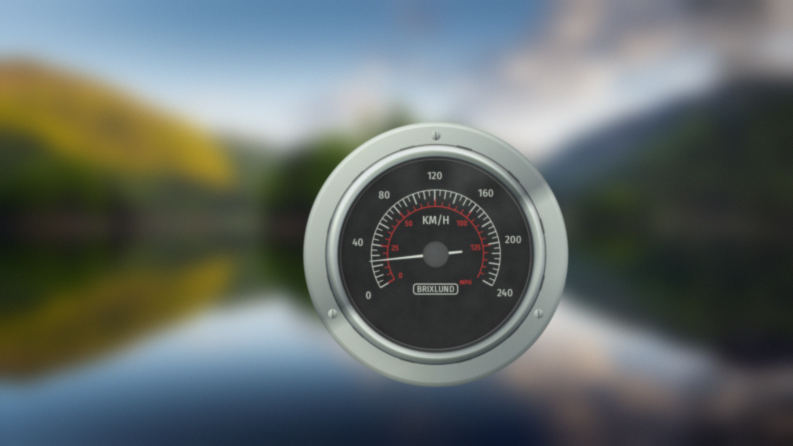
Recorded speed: 25
